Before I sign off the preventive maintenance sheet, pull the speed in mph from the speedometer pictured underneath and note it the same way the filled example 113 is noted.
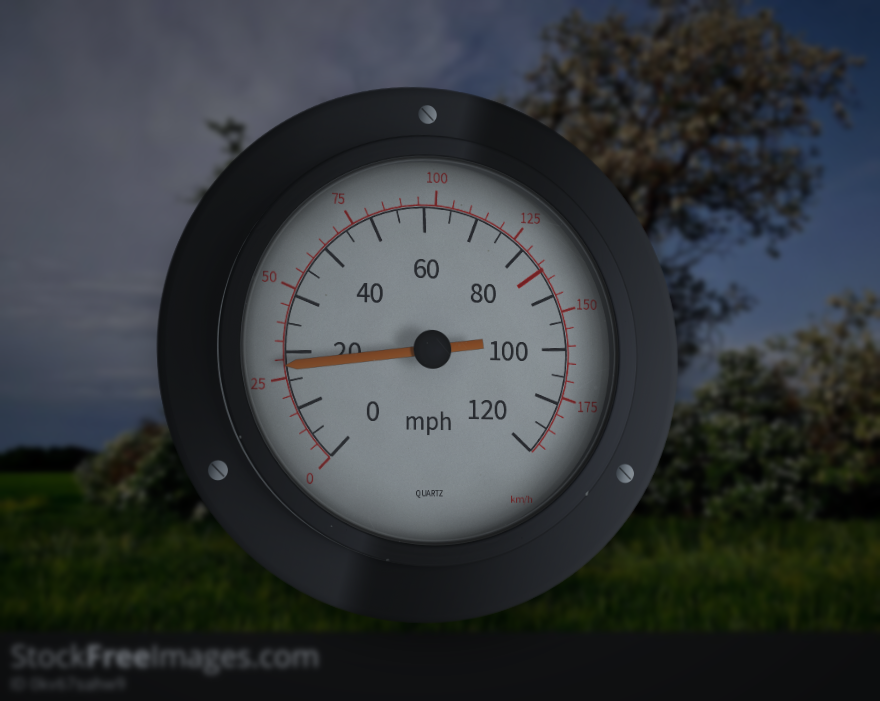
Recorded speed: 17.5
